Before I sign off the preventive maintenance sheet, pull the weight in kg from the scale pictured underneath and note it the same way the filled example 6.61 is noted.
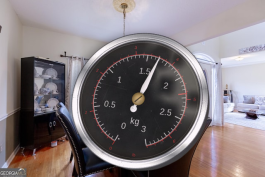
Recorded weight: 1.65
